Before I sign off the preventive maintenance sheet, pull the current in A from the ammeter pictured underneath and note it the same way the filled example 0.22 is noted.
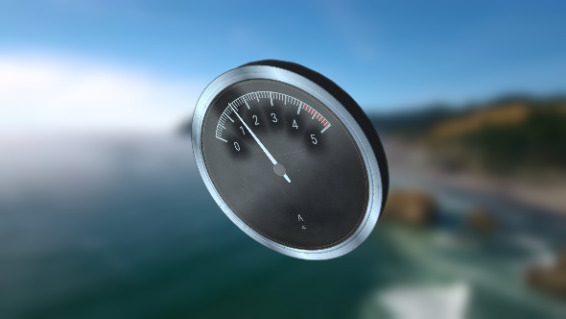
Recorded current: 1.5
